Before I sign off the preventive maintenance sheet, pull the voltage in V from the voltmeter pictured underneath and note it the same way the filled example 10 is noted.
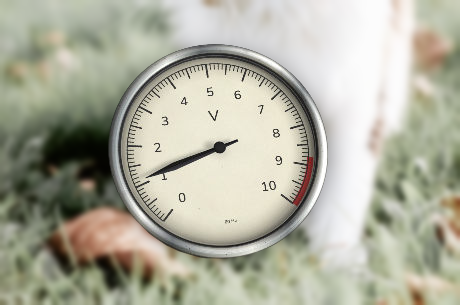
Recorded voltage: 1.1
